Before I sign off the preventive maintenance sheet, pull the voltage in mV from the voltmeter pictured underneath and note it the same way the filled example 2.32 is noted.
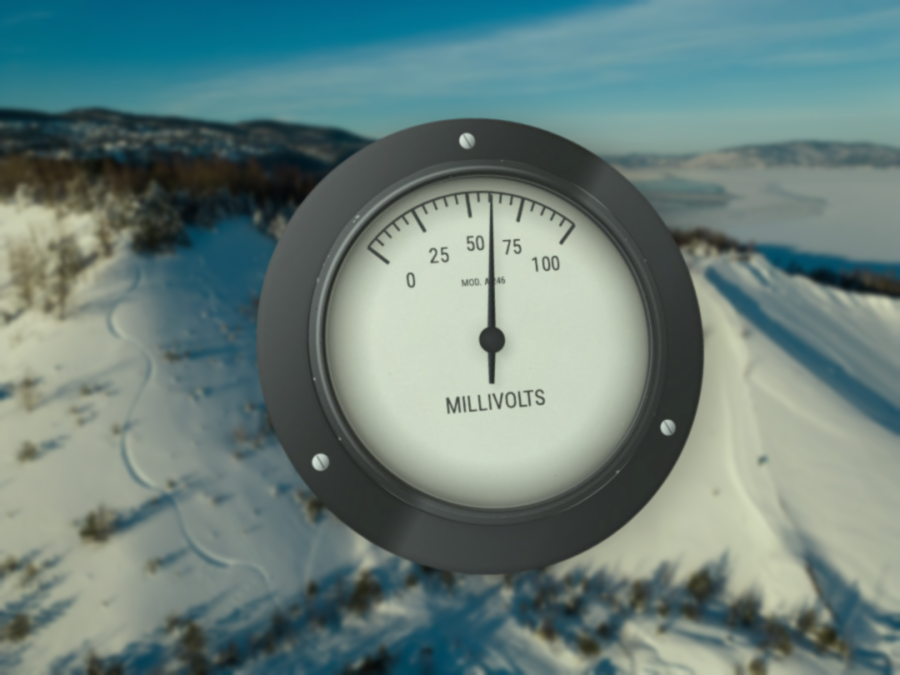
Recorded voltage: 60
